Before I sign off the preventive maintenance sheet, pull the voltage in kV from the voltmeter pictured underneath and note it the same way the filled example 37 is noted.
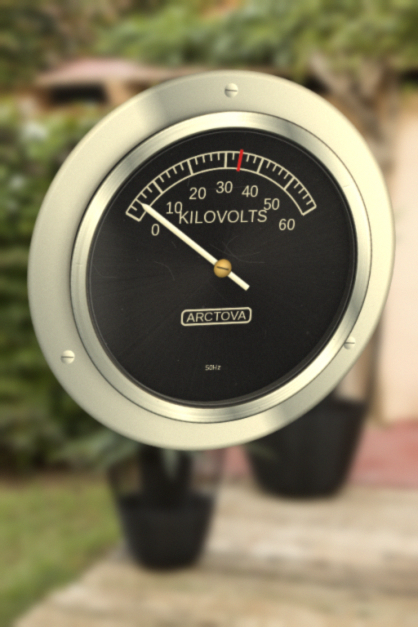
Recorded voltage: 4
